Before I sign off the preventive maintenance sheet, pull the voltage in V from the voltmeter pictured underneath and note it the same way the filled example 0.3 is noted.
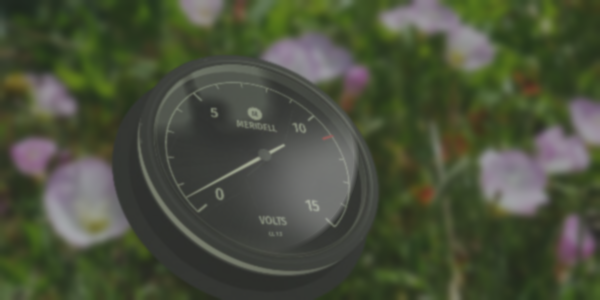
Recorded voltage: 0.5
